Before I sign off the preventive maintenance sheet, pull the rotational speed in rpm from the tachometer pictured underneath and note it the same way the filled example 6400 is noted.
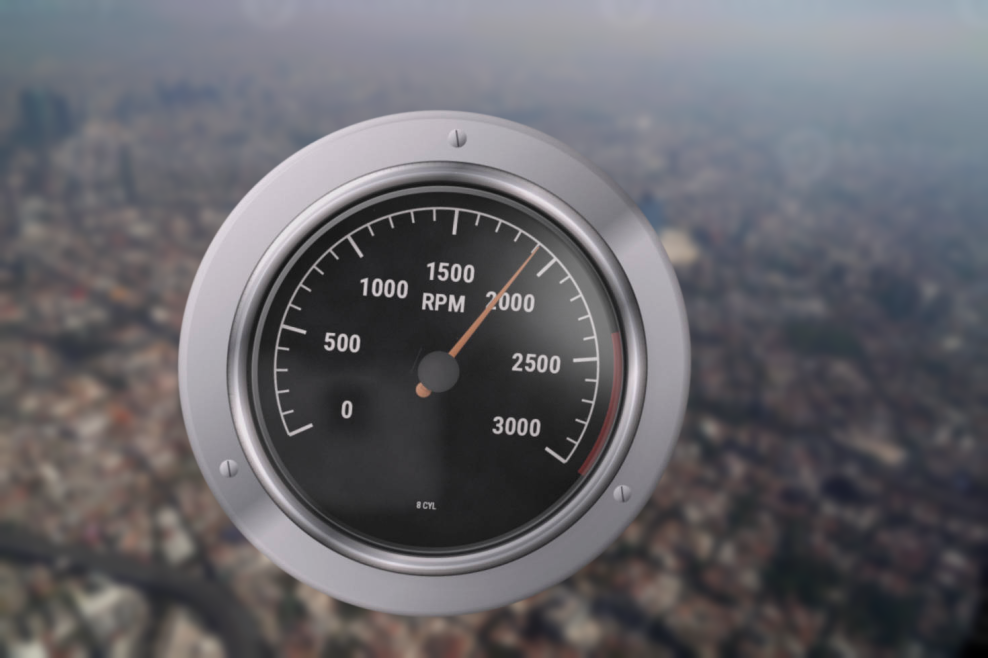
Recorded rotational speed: 1900
